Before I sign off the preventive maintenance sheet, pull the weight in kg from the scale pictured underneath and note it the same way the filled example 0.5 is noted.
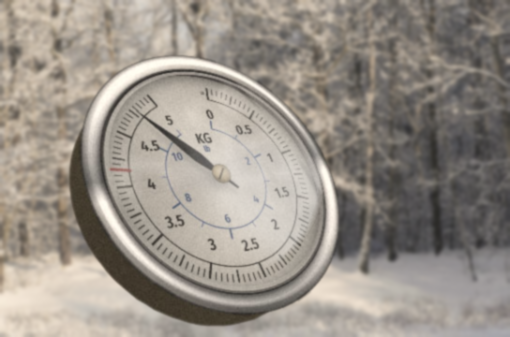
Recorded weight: 4.75
